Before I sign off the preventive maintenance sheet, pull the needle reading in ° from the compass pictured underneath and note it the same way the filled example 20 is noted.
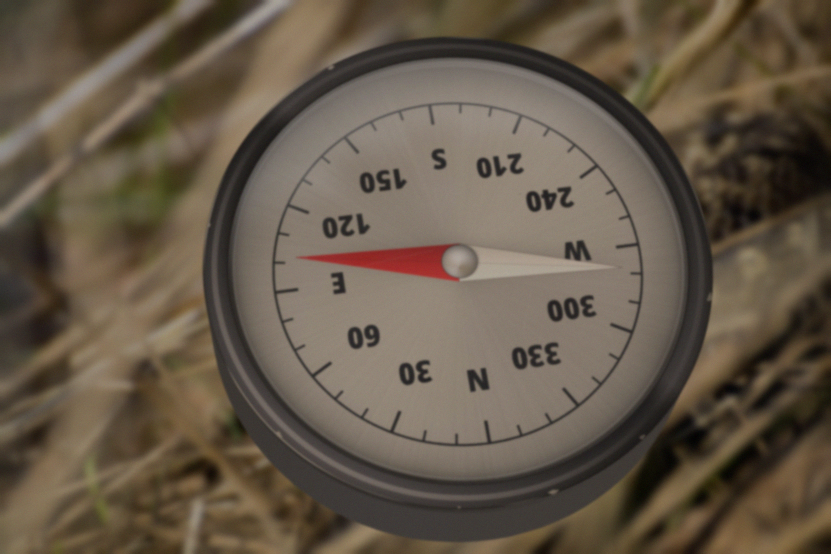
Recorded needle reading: 100
